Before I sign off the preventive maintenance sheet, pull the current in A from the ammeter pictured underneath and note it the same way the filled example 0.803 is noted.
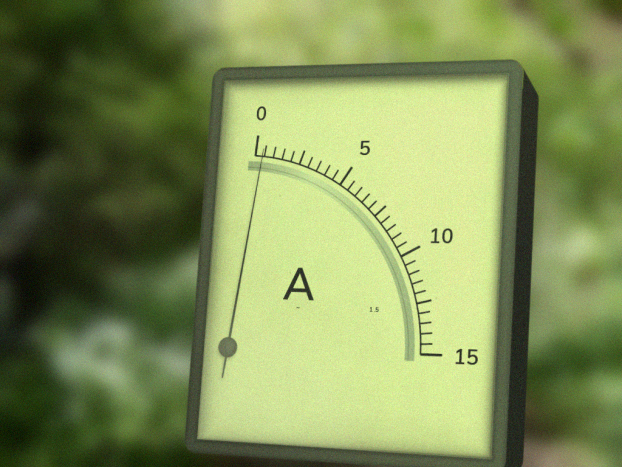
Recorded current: 0.5
